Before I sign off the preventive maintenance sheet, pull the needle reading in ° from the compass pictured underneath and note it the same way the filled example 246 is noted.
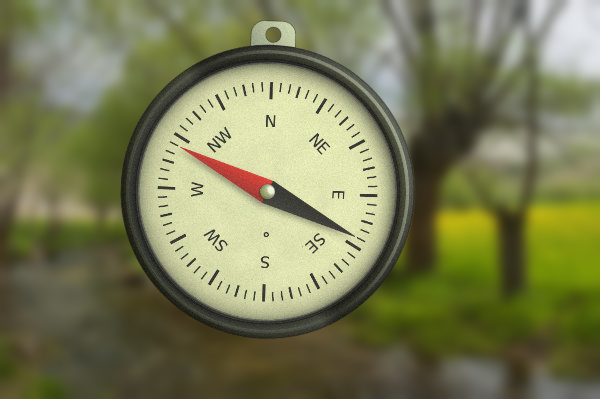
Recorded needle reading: 295
